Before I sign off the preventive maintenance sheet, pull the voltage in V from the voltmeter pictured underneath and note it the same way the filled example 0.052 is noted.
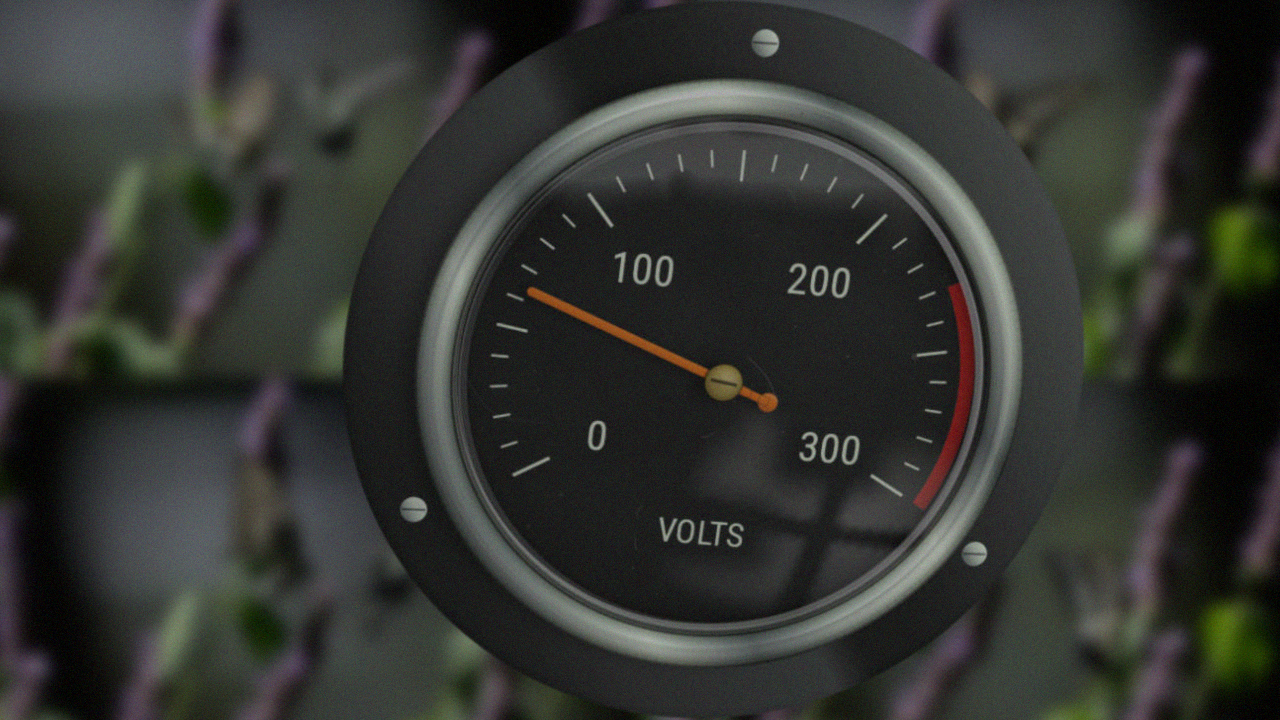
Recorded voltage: 65
